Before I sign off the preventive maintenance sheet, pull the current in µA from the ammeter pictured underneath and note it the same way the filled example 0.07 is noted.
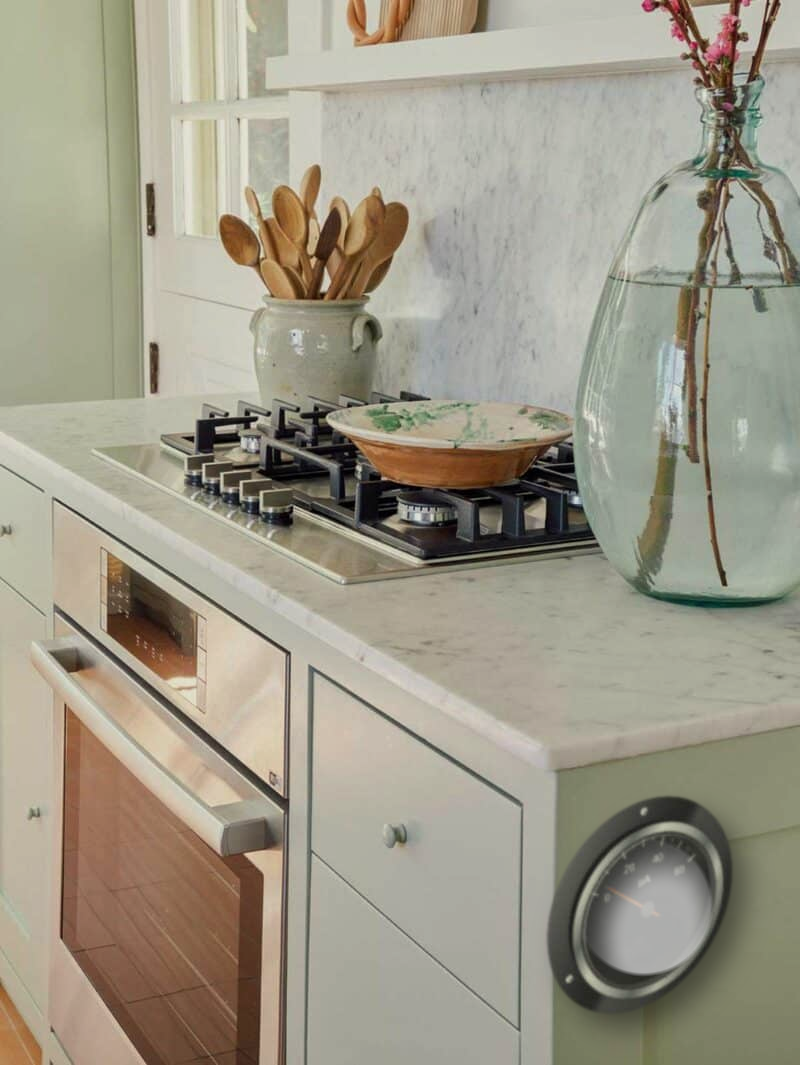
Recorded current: 5
